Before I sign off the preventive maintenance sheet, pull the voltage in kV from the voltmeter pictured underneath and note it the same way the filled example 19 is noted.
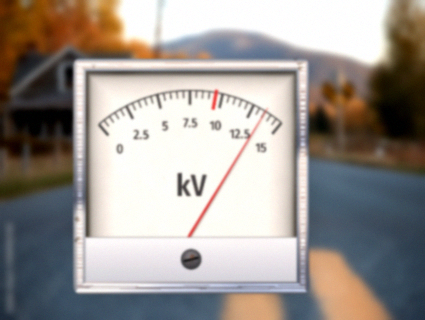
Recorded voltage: 13.5
